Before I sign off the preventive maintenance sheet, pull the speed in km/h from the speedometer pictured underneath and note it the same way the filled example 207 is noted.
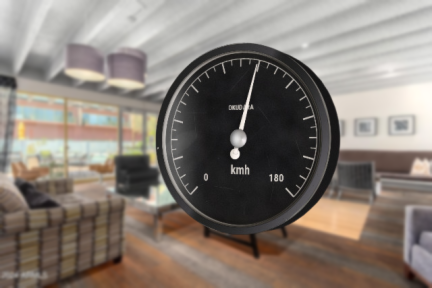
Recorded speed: 100
